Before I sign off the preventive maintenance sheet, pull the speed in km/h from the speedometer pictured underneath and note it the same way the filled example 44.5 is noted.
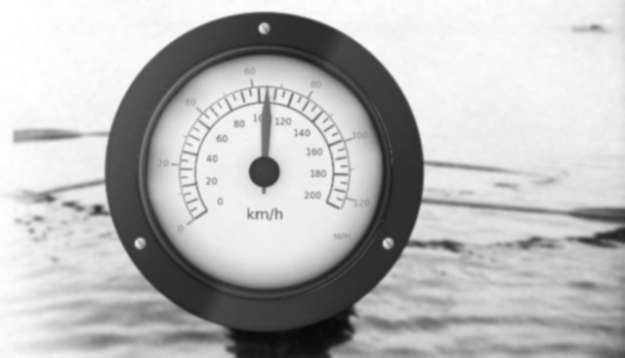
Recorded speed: 105
